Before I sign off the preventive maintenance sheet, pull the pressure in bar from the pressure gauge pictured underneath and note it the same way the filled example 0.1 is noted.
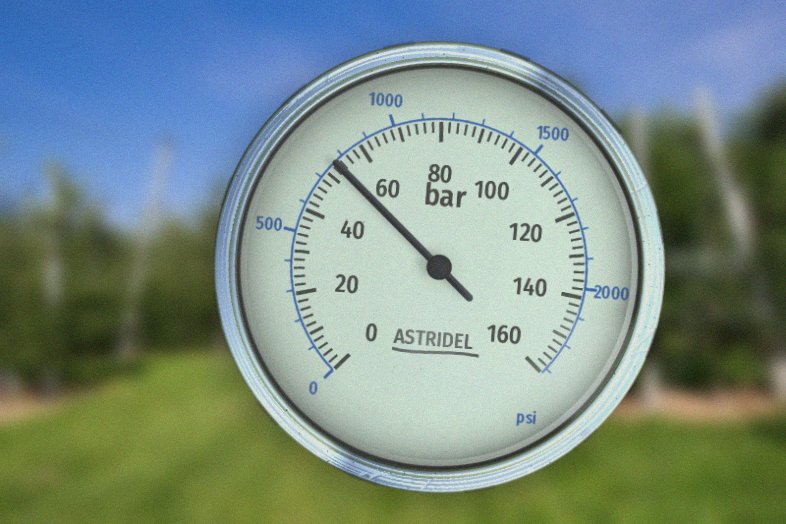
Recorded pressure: 53
